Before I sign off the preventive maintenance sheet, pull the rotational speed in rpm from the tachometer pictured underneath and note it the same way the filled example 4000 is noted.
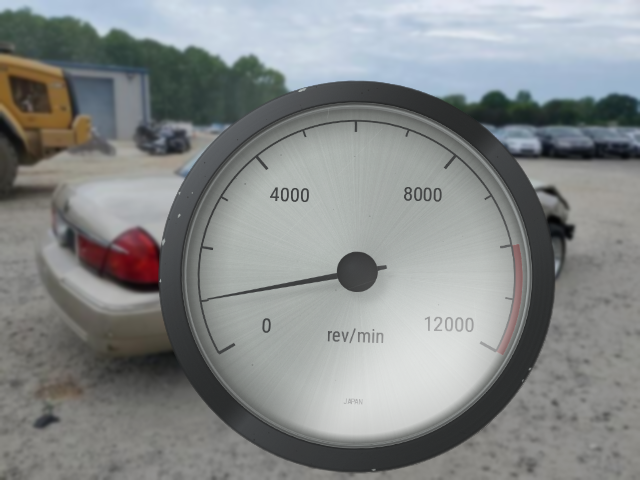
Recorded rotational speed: 1000
